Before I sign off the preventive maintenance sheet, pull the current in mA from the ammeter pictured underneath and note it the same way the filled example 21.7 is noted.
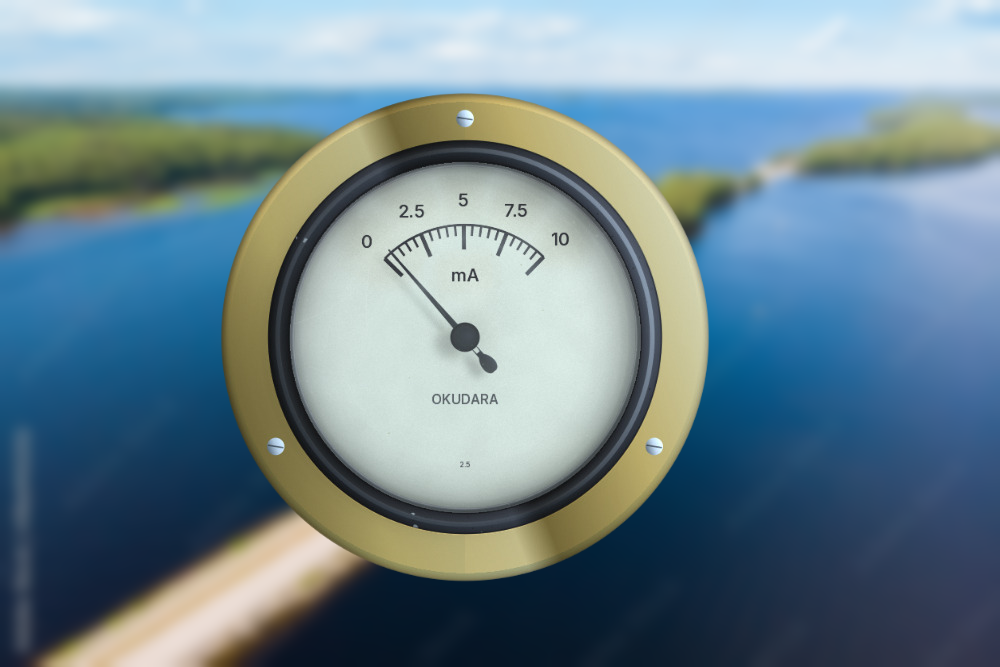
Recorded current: 0.5
